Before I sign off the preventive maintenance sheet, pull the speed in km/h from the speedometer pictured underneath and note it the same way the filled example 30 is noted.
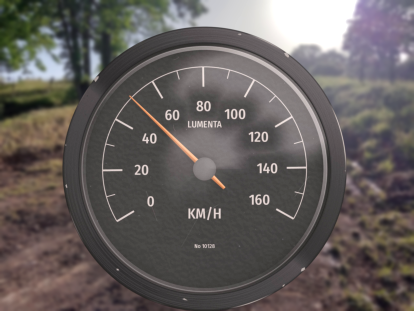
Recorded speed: 50
